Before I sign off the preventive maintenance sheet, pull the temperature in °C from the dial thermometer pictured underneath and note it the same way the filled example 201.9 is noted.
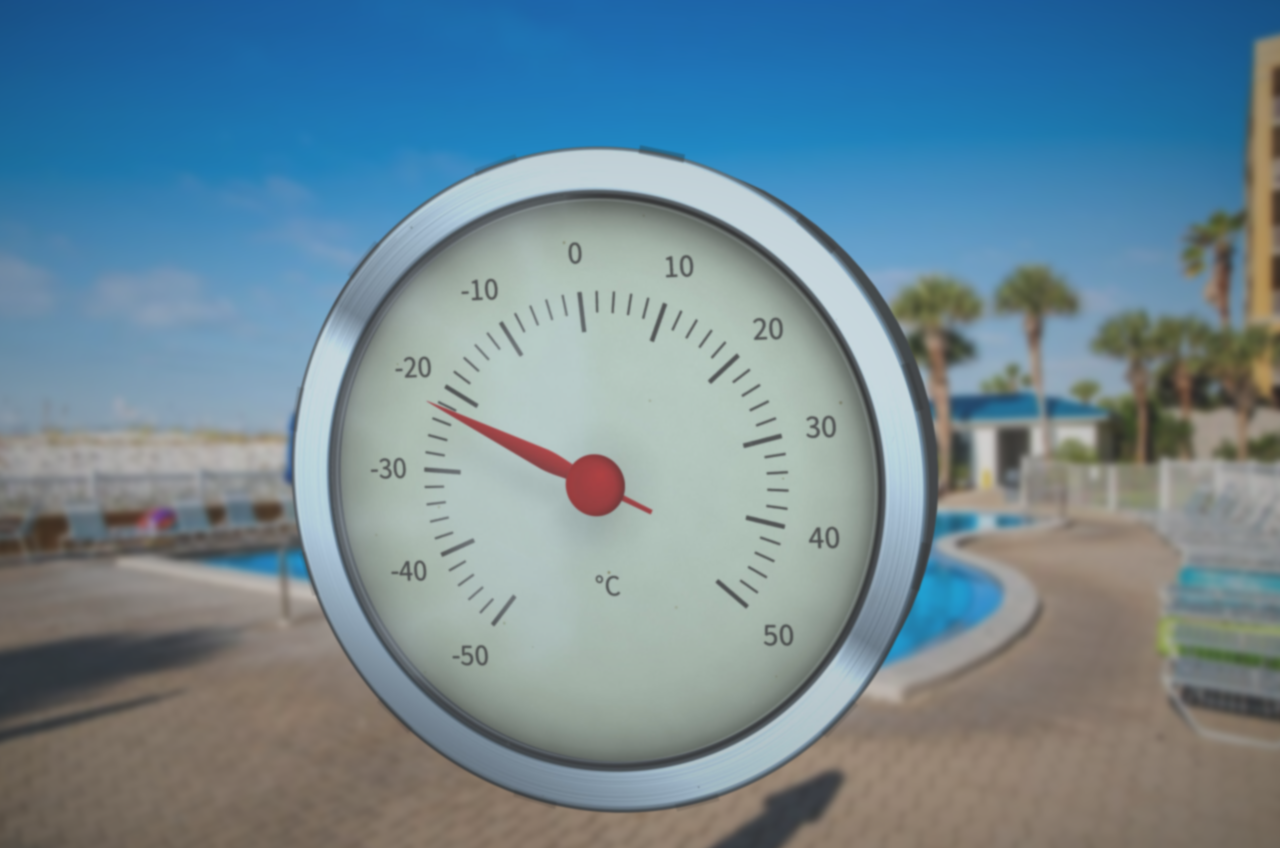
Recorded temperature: -22
